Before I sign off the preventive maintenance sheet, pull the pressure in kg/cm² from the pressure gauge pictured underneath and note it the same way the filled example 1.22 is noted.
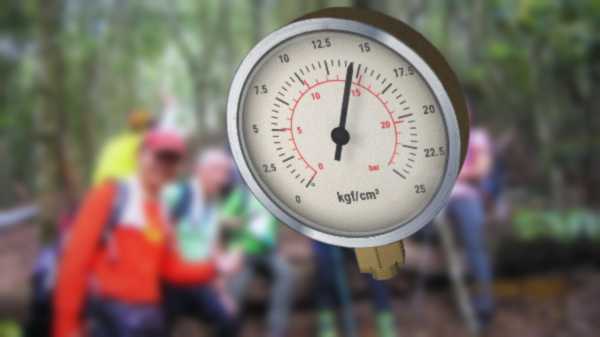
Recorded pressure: 14.5
